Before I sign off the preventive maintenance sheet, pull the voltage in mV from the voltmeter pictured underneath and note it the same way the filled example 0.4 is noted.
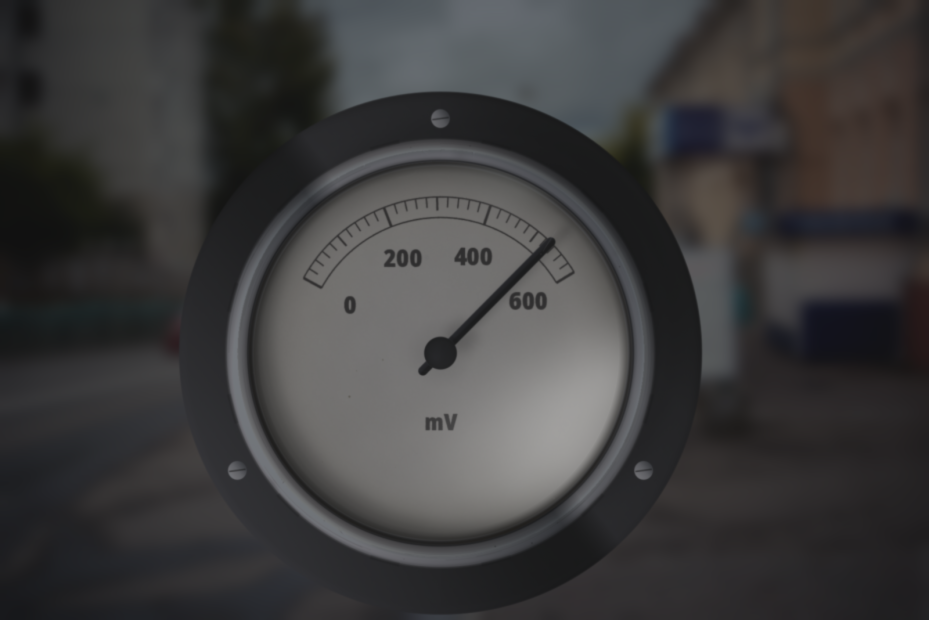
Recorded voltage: 530
